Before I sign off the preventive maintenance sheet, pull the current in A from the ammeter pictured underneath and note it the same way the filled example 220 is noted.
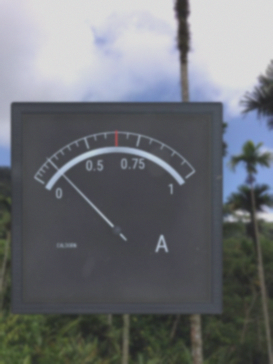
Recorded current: 0.25
